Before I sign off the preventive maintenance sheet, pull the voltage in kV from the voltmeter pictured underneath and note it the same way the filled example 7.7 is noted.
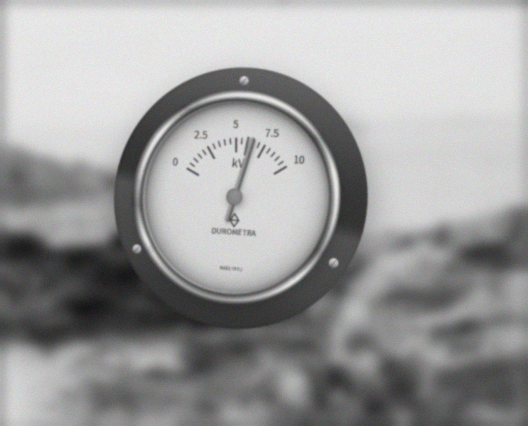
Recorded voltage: 6.5
